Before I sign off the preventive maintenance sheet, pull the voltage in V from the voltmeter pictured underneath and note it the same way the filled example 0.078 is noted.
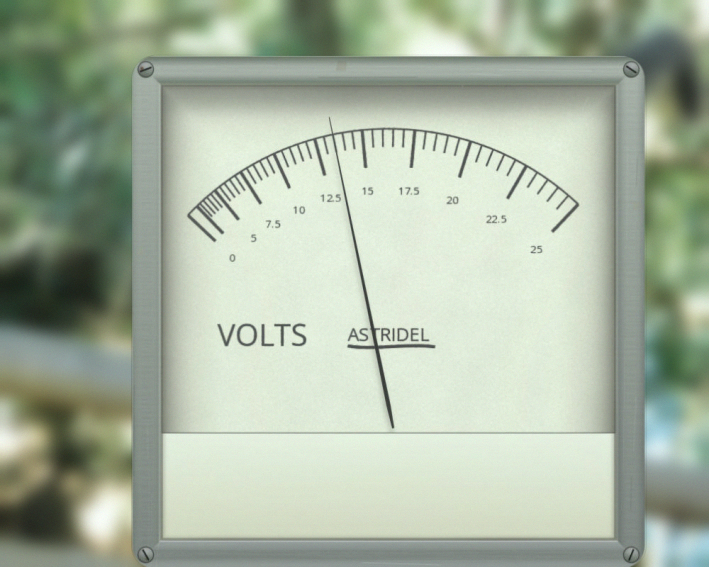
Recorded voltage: 13.5
